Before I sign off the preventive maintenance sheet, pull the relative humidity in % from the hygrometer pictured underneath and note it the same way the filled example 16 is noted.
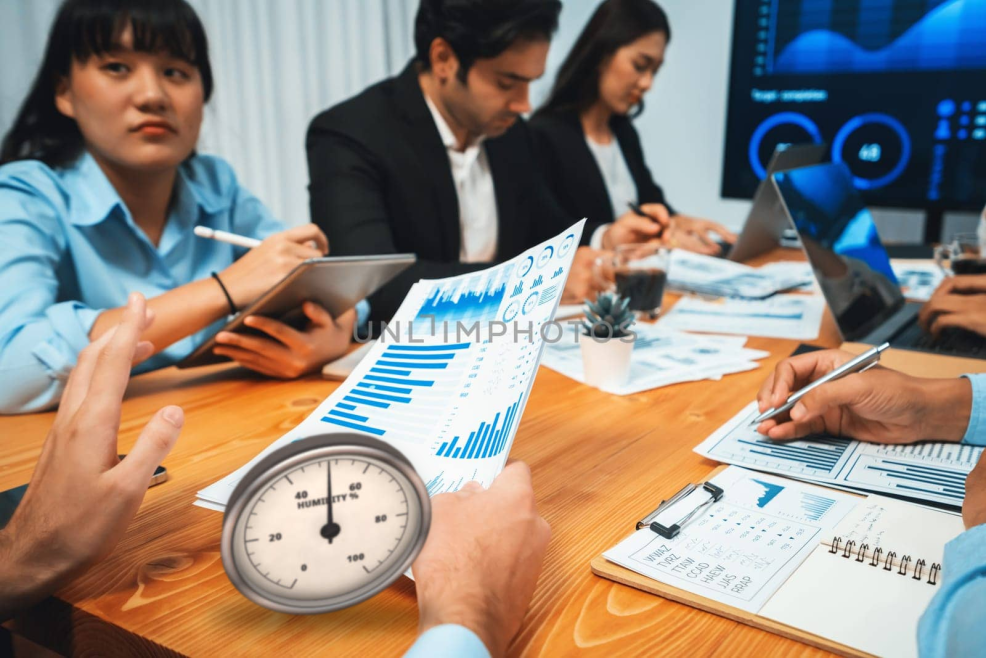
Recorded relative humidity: 50
